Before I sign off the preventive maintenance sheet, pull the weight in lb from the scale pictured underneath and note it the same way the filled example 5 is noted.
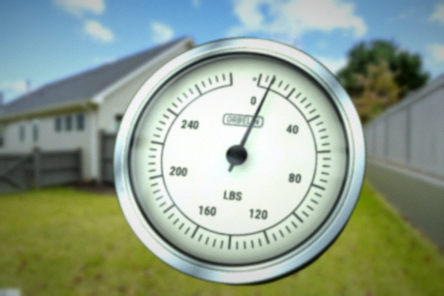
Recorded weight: 8
